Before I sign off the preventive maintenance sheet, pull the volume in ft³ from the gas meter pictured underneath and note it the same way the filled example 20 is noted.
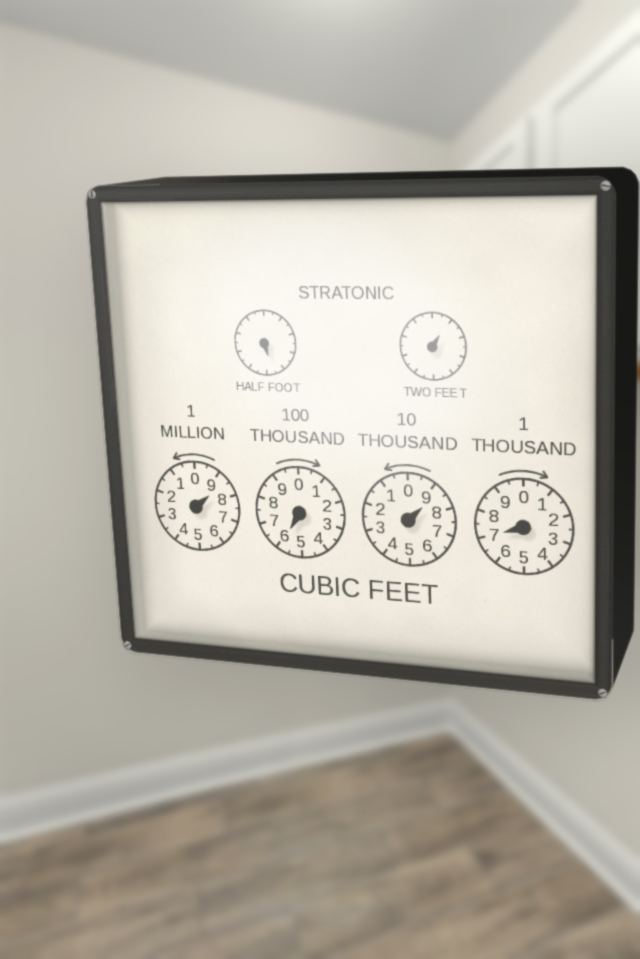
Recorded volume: 858700
